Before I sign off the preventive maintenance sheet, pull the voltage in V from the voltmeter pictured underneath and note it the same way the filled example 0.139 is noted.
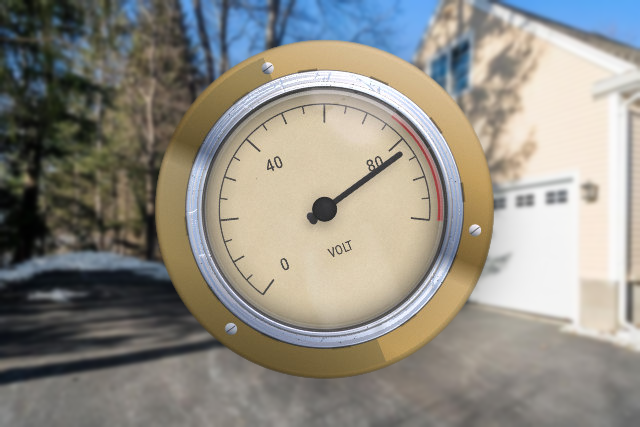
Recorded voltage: 82.5
